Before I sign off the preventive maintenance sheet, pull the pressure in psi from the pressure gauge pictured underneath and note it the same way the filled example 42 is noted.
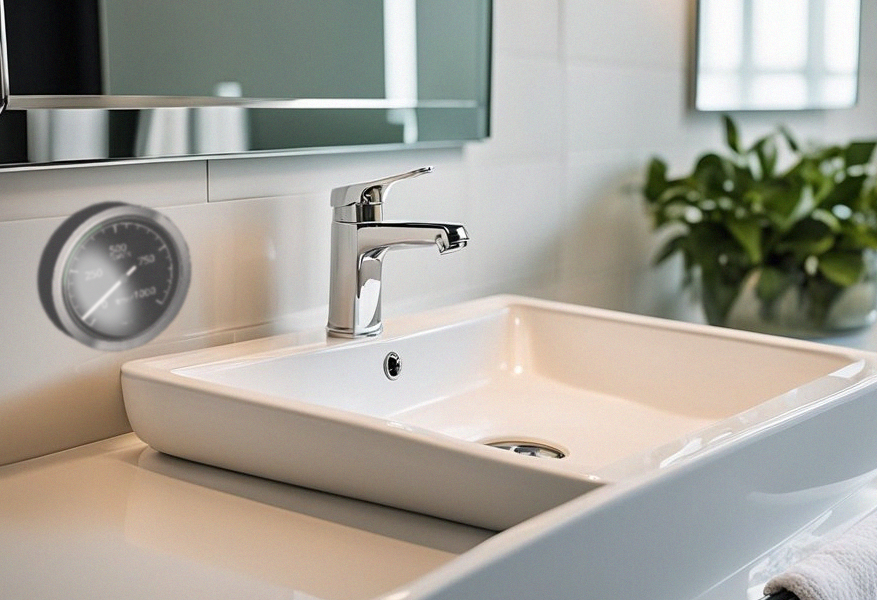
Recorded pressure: 50
